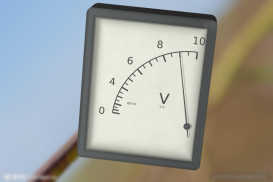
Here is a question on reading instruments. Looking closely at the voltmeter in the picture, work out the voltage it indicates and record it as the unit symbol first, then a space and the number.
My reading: V 9
